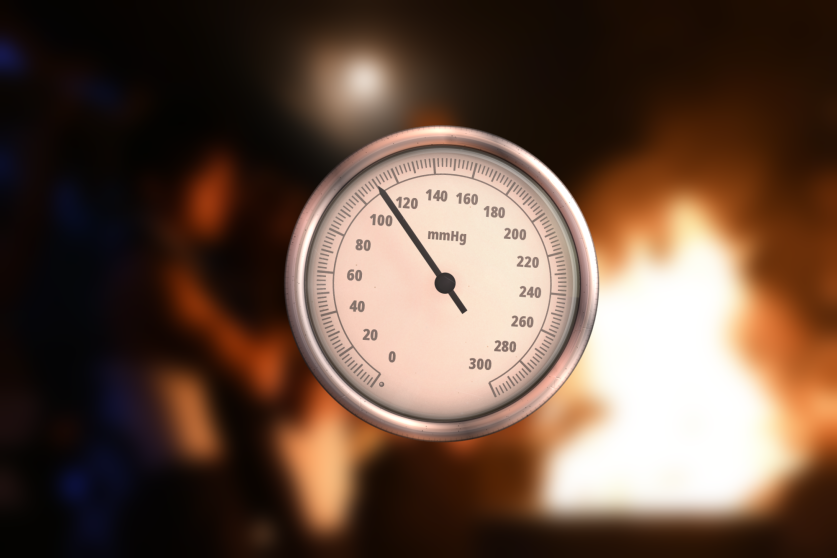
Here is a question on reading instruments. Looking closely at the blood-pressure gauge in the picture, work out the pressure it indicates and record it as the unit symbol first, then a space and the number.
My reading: mmHg 110
